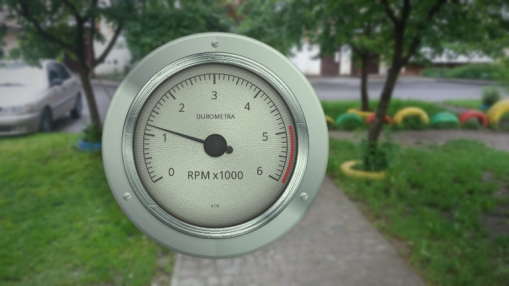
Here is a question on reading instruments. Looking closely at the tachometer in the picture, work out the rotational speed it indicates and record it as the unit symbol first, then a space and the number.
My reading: rpm 1200
